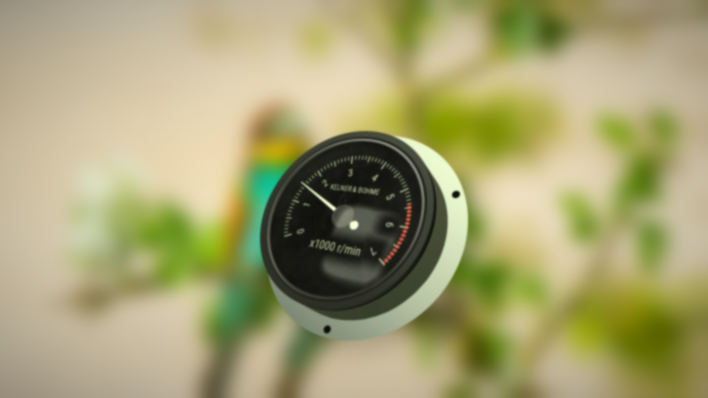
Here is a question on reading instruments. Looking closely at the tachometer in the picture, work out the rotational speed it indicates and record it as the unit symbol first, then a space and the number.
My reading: rpm 1500
